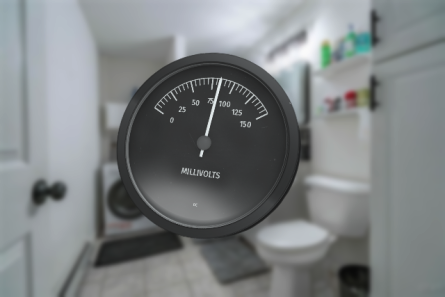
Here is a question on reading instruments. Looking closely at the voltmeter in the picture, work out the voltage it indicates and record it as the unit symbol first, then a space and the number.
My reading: mV 85
